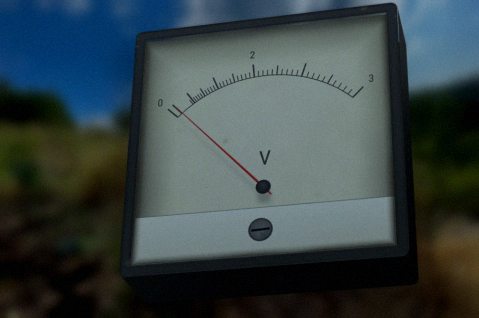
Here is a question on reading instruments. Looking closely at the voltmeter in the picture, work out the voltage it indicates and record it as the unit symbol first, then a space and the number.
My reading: V 0.5
